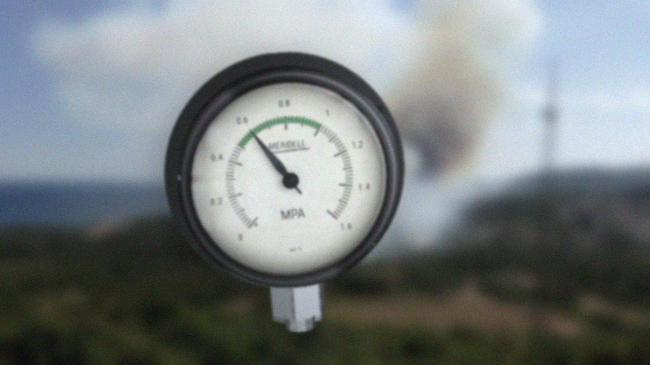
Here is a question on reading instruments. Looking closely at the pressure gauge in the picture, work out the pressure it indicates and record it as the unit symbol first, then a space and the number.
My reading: MPa 0.6
